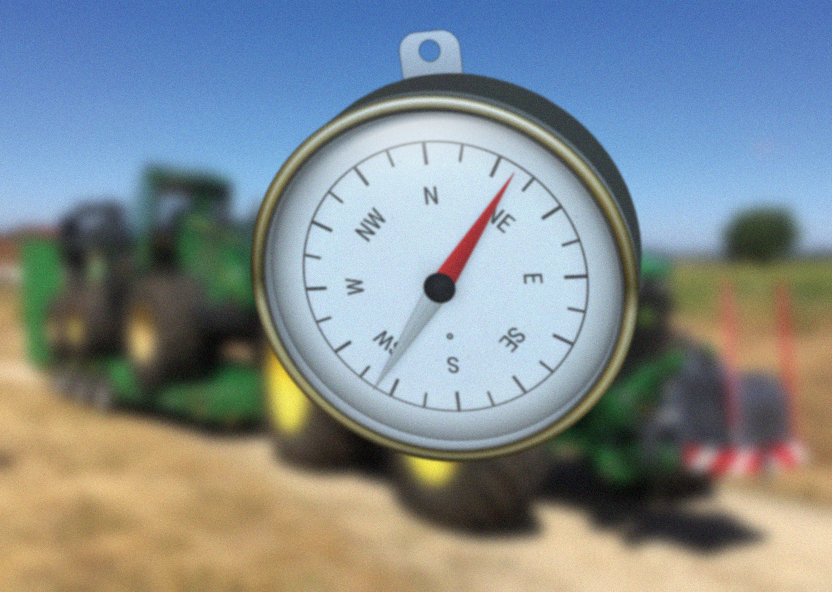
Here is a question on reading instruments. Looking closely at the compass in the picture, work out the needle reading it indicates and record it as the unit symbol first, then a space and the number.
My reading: ° 37.5
